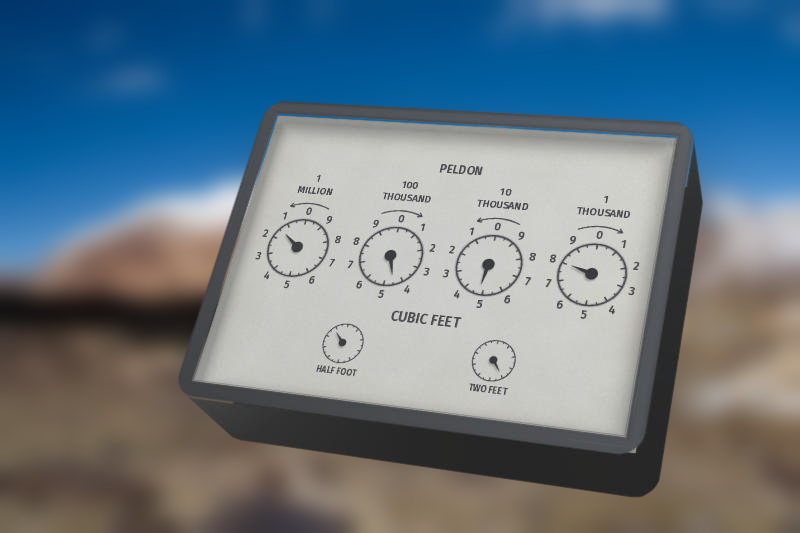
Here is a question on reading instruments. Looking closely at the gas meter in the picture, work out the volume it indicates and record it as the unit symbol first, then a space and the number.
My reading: ft³ 144800
